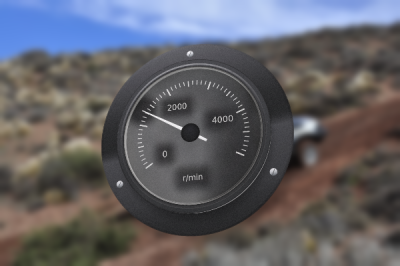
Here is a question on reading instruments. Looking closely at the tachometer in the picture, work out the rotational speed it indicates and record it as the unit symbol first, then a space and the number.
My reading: rpm 1300
